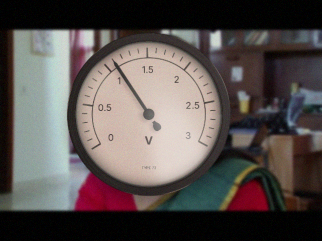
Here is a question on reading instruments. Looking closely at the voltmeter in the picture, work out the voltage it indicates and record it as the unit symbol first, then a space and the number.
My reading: V 1.1
